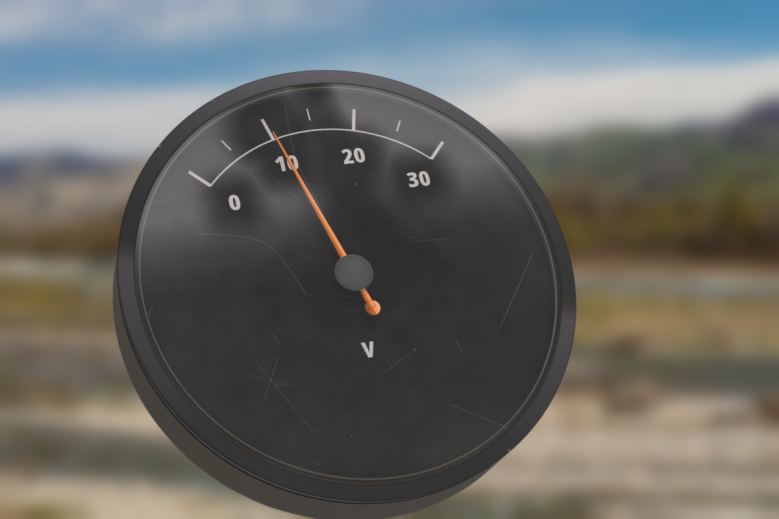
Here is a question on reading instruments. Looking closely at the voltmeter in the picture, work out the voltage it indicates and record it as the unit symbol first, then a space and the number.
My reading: V 10
